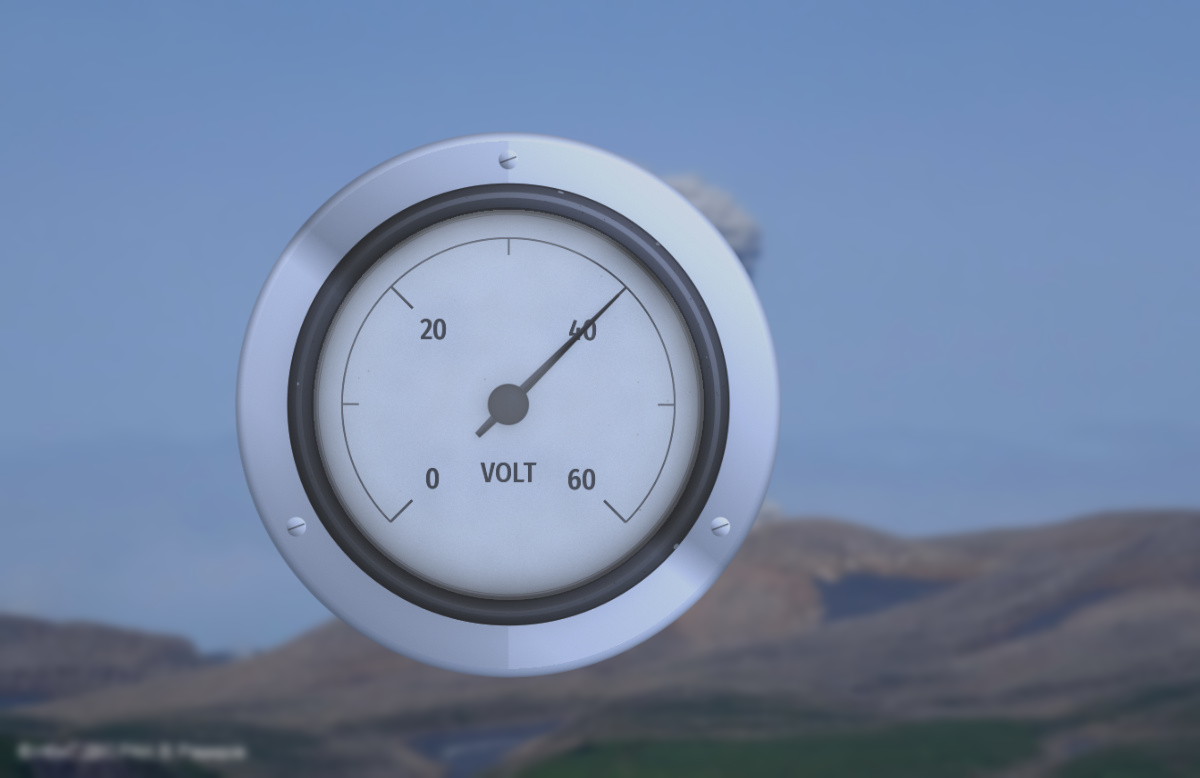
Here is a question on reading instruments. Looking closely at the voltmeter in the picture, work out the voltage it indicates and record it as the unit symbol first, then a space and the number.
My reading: V 40
